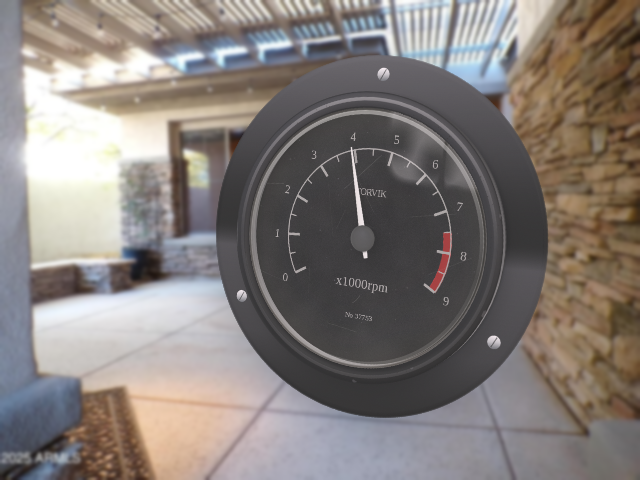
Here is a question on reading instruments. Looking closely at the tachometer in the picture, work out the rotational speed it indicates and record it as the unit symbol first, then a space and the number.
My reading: rpm 4000
